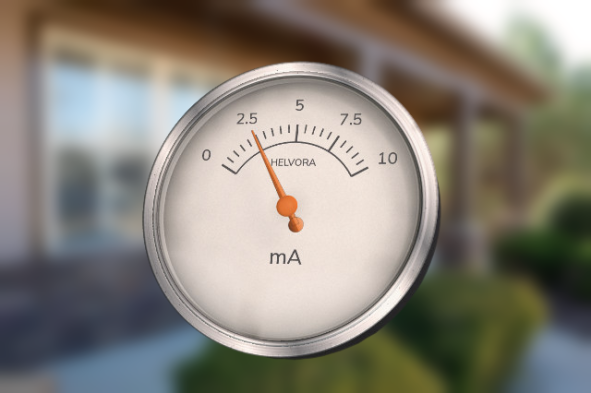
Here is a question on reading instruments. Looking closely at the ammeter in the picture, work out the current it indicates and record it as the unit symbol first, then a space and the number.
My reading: mA 2.5
